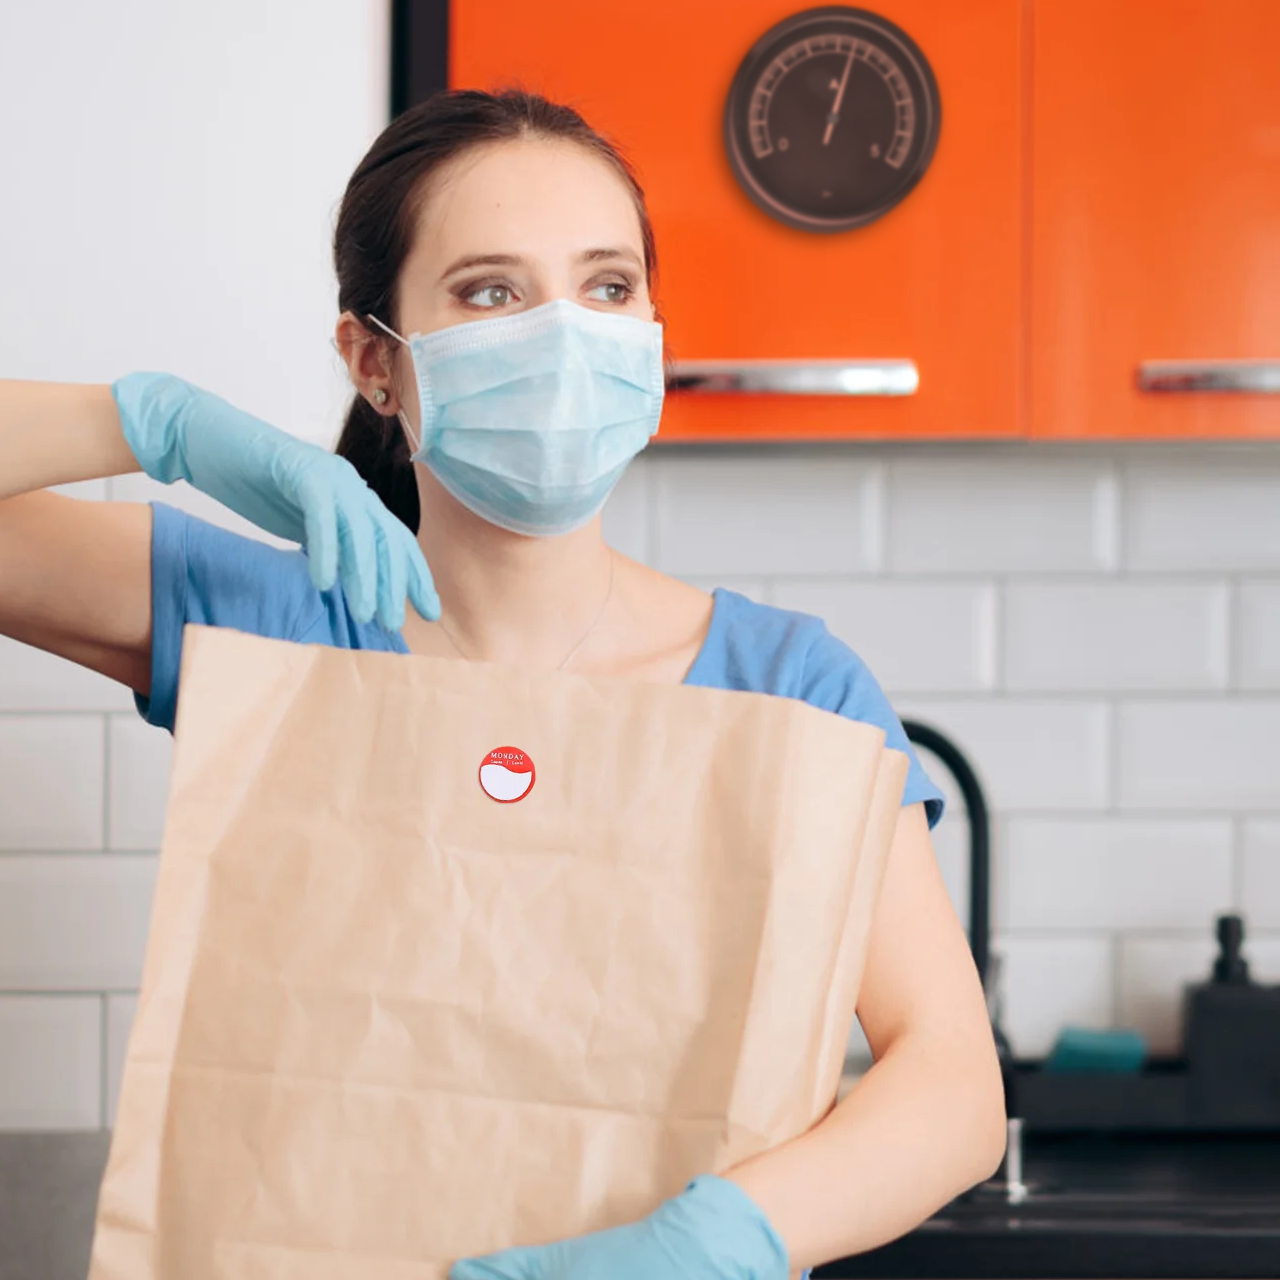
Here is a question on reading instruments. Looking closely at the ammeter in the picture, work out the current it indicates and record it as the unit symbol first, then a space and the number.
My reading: A 2.75
